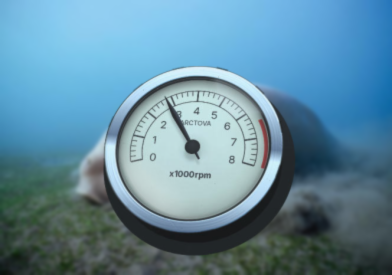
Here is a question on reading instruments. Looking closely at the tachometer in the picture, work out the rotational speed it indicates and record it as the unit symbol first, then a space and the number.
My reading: rpm 2800
